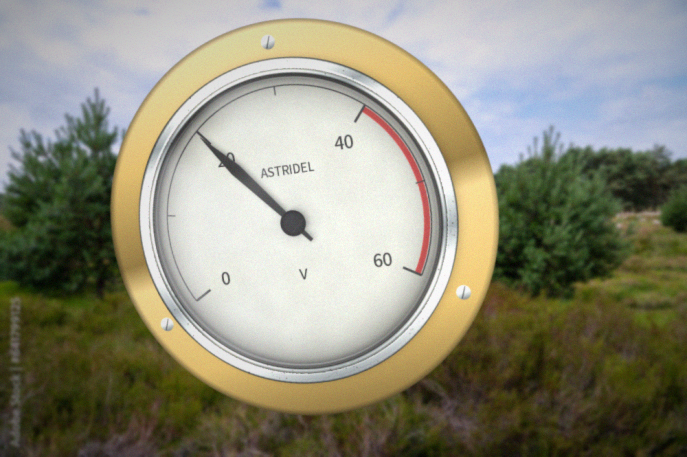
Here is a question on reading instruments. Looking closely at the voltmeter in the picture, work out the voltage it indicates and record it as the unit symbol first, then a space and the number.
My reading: V 20
